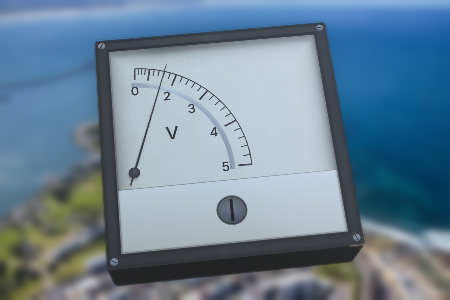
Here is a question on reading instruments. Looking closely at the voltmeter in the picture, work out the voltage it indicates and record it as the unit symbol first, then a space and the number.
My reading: V 1.6
